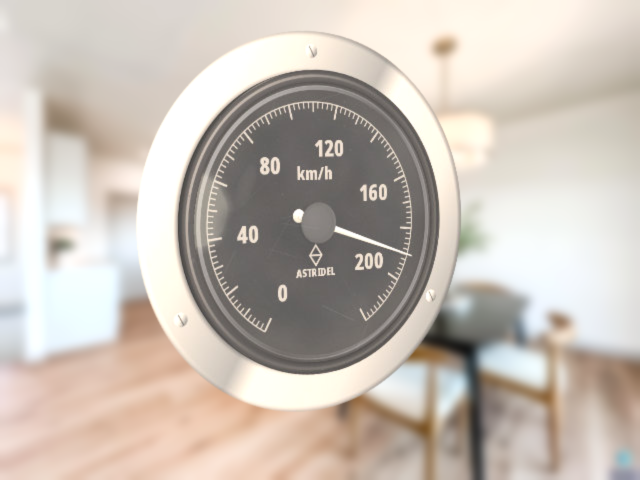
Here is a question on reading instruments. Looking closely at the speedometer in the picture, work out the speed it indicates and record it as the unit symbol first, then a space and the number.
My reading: km/h 190
